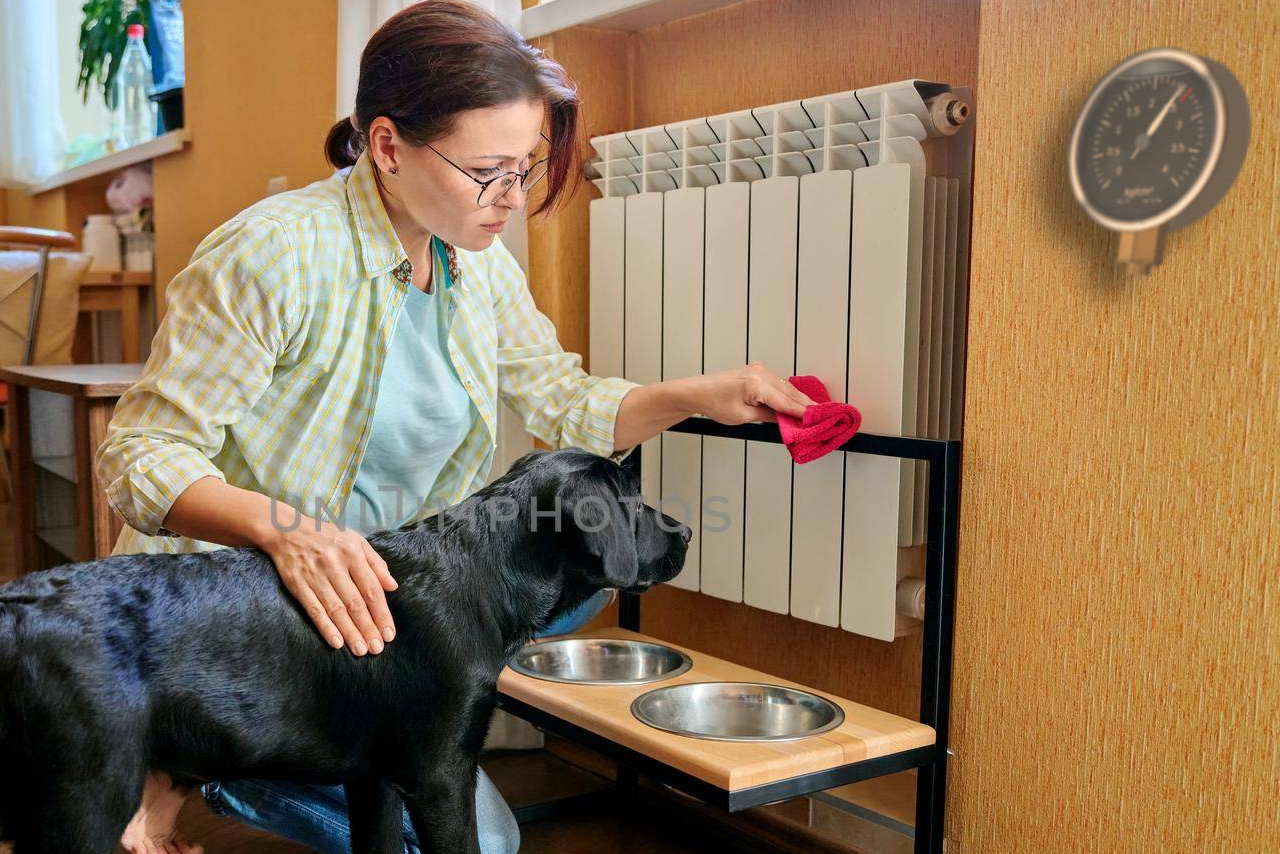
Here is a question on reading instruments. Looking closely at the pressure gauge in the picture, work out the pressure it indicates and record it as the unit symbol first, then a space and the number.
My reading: kg/cm² 2.5
